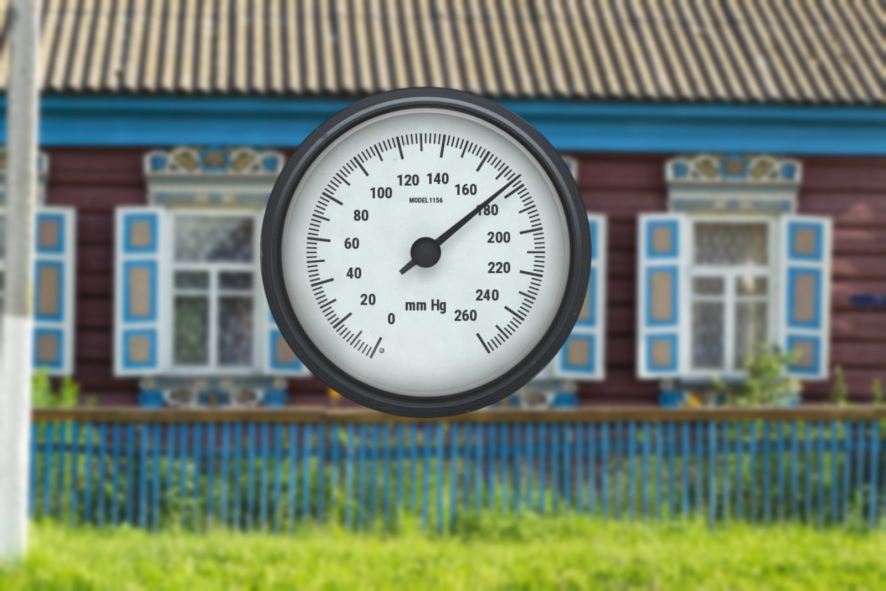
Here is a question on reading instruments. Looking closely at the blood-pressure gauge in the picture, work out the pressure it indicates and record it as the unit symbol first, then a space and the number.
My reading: mmHg 176
